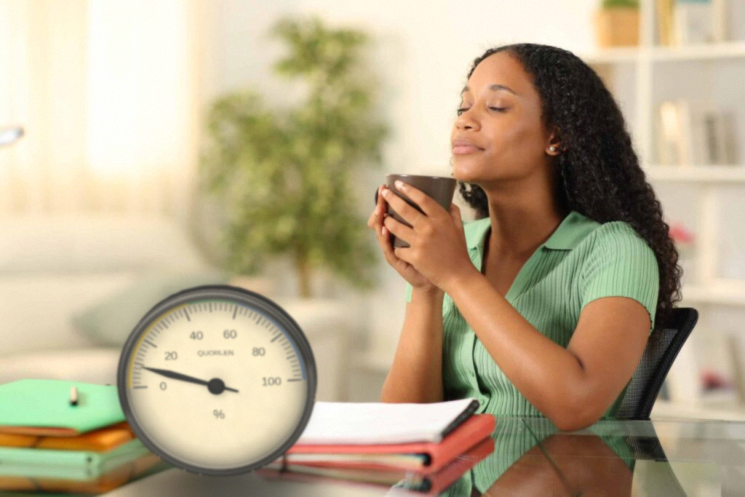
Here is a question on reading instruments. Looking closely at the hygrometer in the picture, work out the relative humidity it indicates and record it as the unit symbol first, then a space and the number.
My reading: % 10
